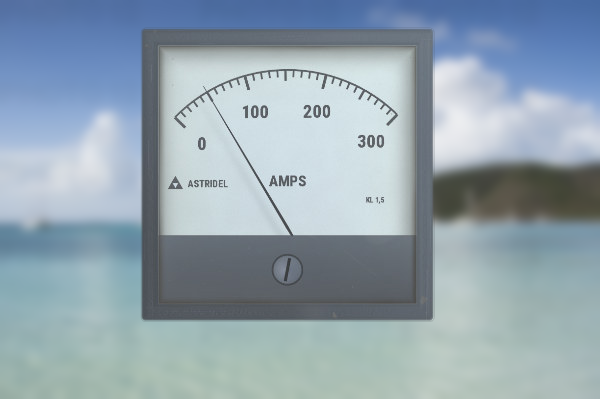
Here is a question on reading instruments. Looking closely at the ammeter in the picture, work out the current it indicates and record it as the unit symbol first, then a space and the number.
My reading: A 50
